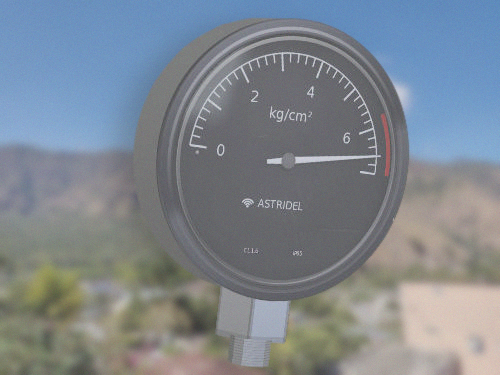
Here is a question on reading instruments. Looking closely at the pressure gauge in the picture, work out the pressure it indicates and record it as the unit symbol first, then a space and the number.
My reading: kg/cm² 6.6
